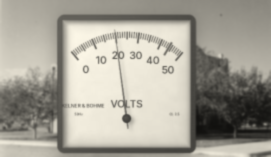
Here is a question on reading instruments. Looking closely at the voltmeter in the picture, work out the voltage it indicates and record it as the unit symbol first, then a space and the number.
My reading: V 20
